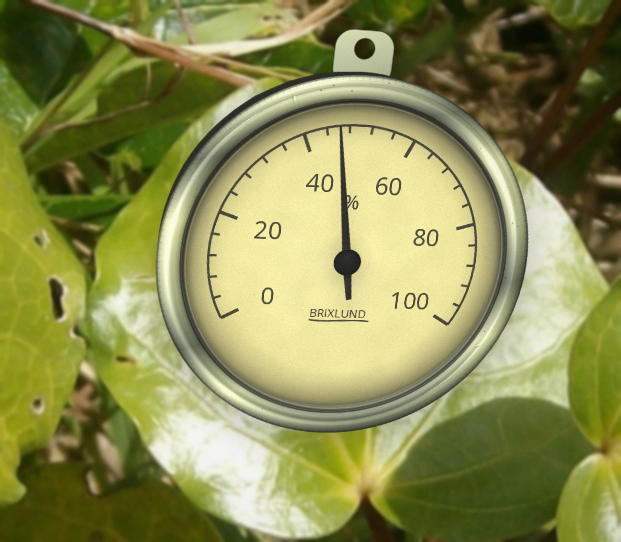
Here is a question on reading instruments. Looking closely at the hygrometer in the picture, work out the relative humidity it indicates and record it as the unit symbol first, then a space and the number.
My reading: % 46
